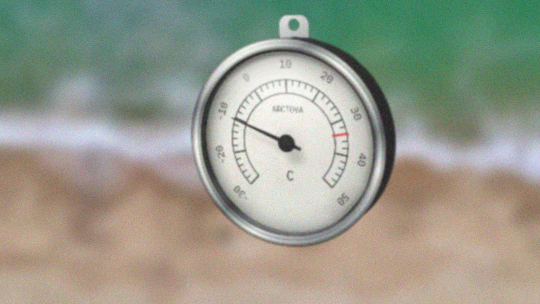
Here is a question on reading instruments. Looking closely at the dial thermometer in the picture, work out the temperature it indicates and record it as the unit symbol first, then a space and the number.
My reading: °C -10
